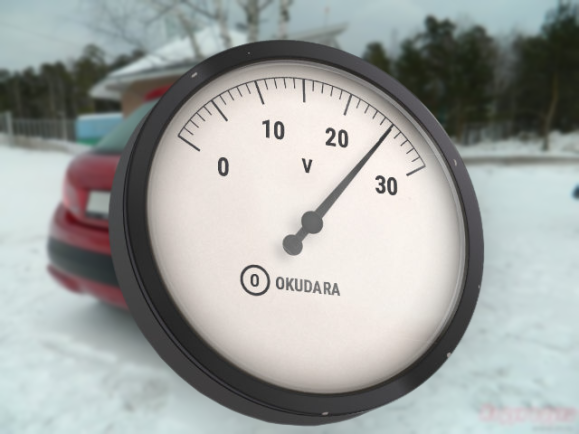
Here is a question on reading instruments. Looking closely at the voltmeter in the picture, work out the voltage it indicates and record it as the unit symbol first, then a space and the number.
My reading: V 25
